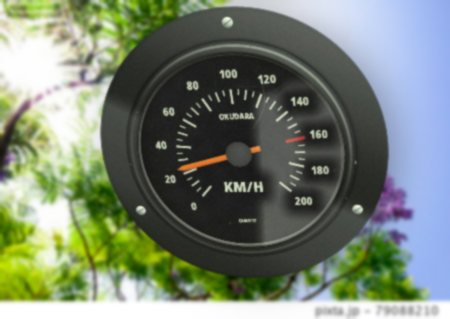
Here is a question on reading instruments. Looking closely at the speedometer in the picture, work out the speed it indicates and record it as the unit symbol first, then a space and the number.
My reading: km/h 25
